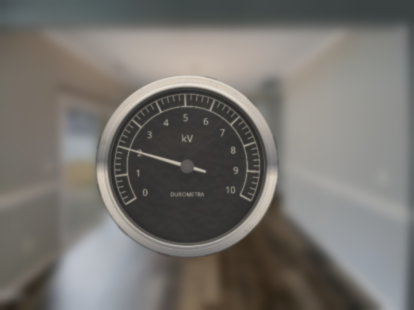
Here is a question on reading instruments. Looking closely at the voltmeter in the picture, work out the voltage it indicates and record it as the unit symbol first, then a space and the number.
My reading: kV 2
